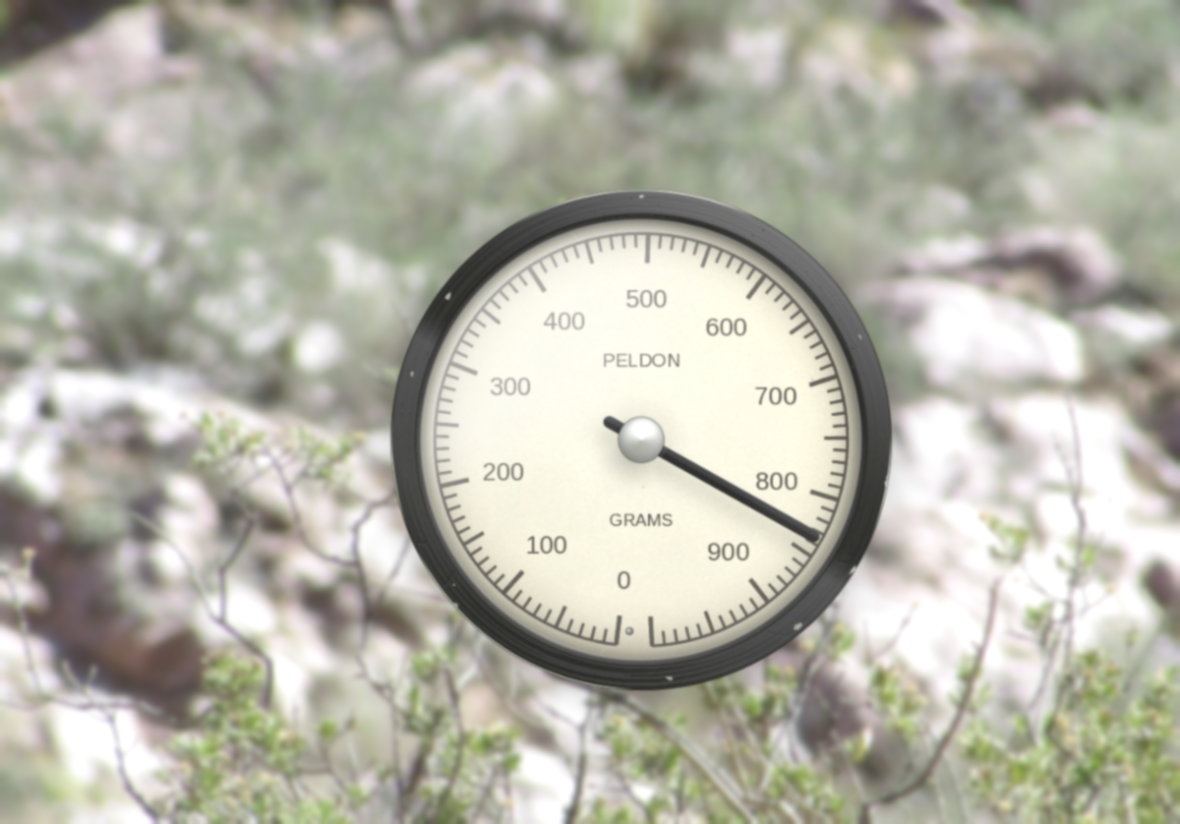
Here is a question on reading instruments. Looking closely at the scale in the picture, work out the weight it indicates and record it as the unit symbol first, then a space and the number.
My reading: g 835
